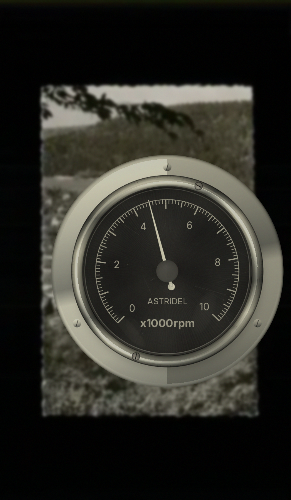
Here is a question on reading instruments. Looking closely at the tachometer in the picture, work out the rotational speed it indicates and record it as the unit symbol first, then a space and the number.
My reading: rpm 4500
